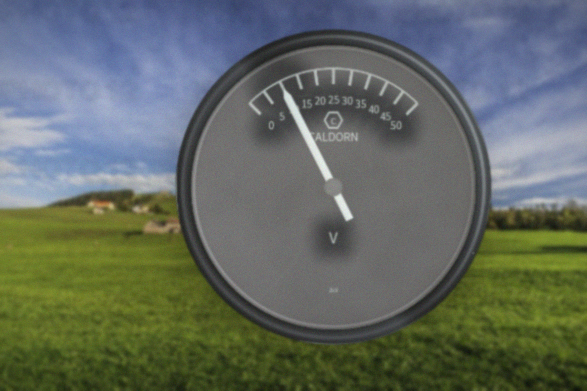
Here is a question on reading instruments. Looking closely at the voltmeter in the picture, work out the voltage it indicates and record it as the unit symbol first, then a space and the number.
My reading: V 10
